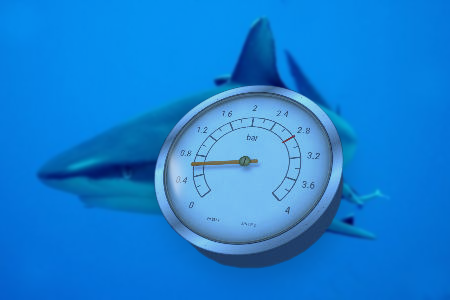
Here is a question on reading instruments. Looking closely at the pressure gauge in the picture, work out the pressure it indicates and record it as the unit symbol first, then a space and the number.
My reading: bar 0.6
